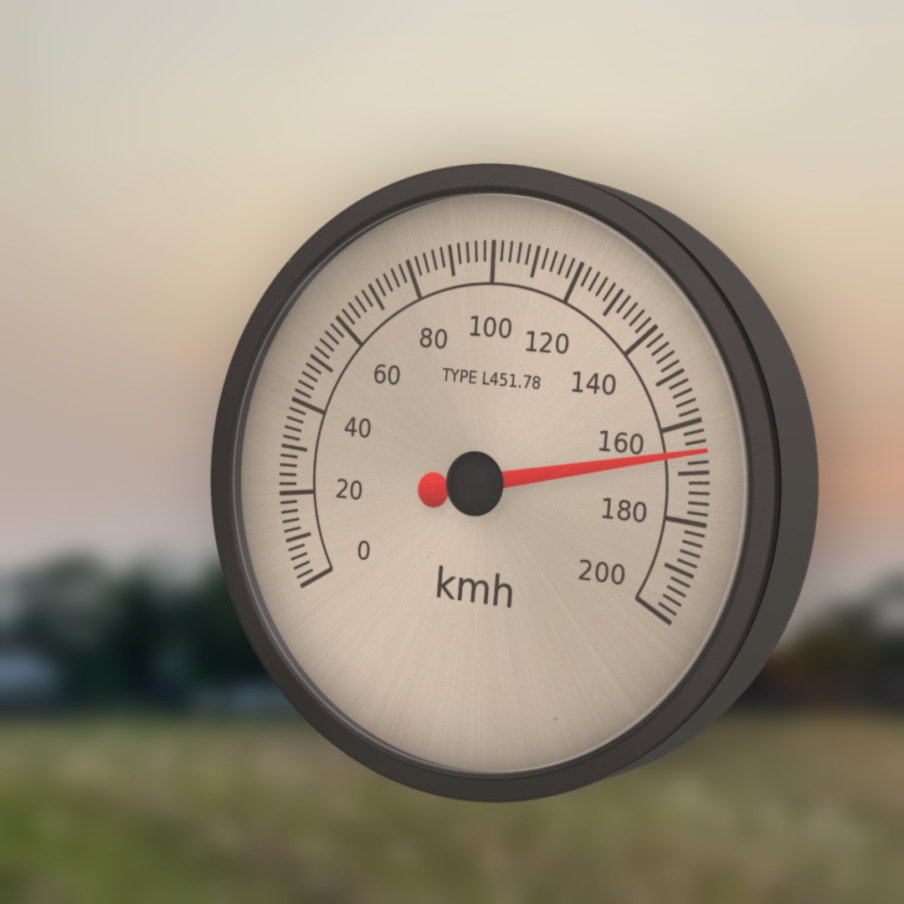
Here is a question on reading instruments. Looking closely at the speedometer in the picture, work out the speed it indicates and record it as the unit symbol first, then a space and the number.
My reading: km/h 166
